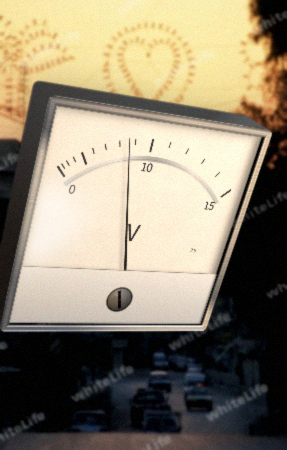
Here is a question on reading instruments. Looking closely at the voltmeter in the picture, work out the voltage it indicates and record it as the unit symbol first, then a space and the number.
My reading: V 8.5
